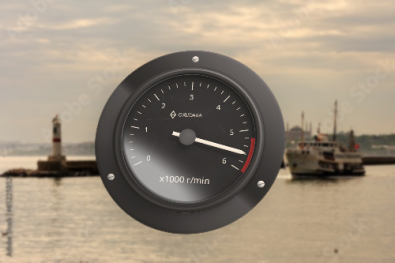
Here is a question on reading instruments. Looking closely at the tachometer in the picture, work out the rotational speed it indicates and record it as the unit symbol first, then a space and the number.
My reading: rpm 5600
